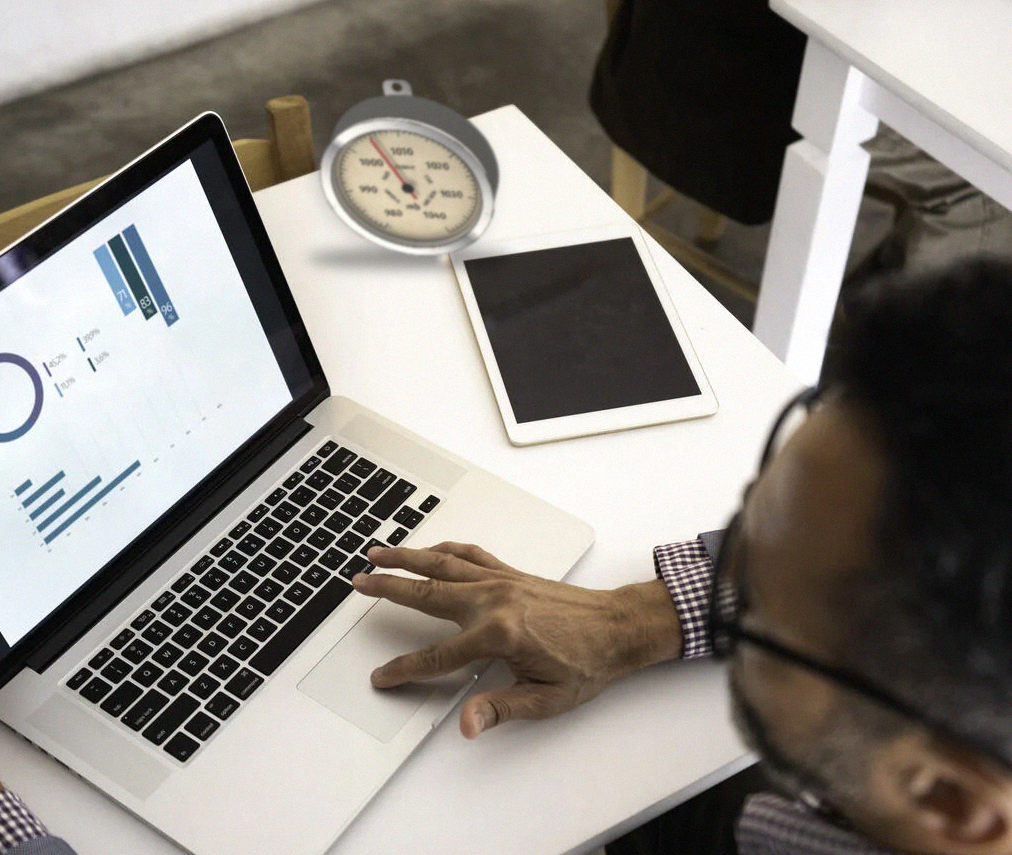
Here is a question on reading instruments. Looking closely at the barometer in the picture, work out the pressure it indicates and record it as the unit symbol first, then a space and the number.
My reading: mbar 1005
